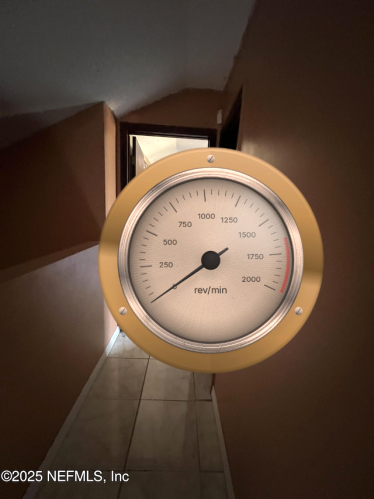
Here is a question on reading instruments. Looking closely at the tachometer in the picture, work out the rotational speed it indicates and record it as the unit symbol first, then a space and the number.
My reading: rpm 0
